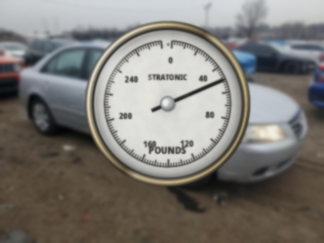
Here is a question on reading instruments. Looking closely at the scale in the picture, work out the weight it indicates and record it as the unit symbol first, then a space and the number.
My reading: lb 50
